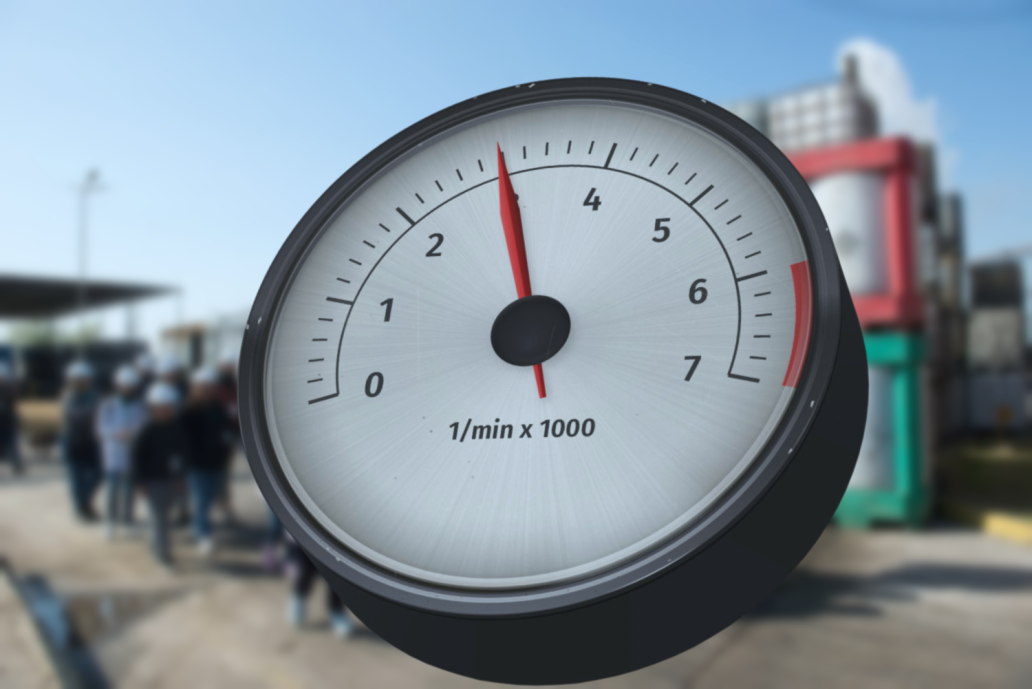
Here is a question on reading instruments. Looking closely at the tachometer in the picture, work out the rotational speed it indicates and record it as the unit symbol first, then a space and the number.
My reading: rpm 3000
